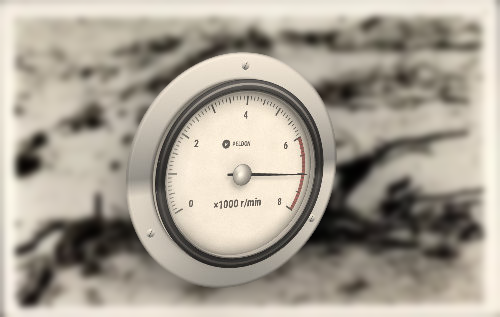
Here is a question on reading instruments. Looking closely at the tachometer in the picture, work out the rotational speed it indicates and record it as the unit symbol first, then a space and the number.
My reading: rpm 7000
